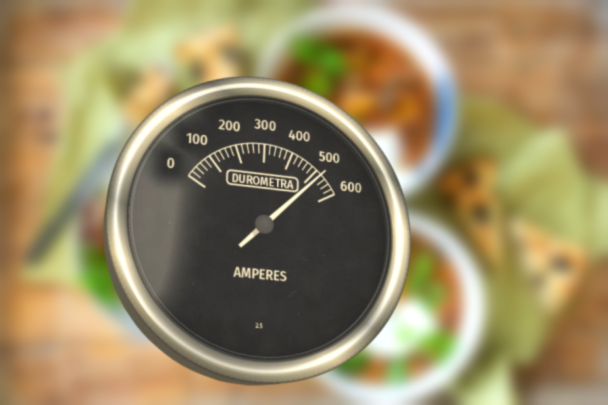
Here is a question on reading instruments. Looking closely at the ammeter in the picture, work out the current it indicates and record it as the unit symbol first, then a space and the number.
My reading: A 520
